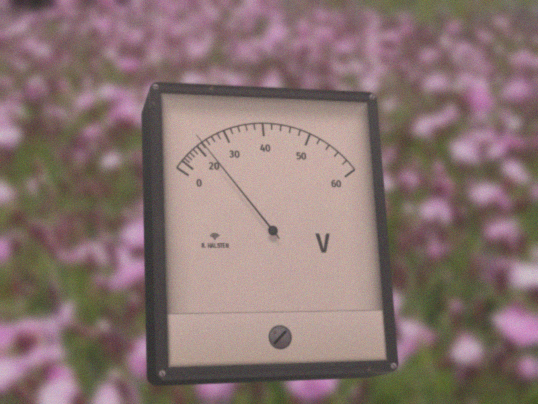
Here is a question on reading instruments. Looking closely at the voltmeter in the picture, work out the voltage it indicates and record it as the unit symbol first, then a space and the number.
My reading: V 22
